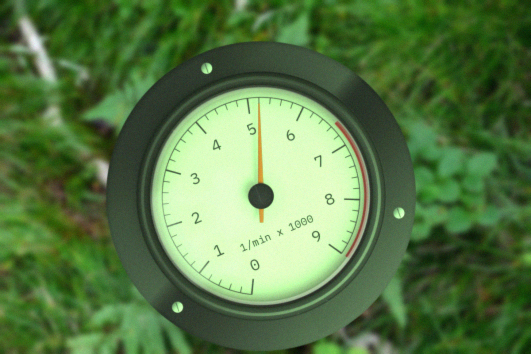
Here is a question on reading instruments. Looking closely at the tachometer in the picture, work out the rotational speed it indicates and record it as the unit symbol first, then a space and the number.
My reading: rpm 5200
